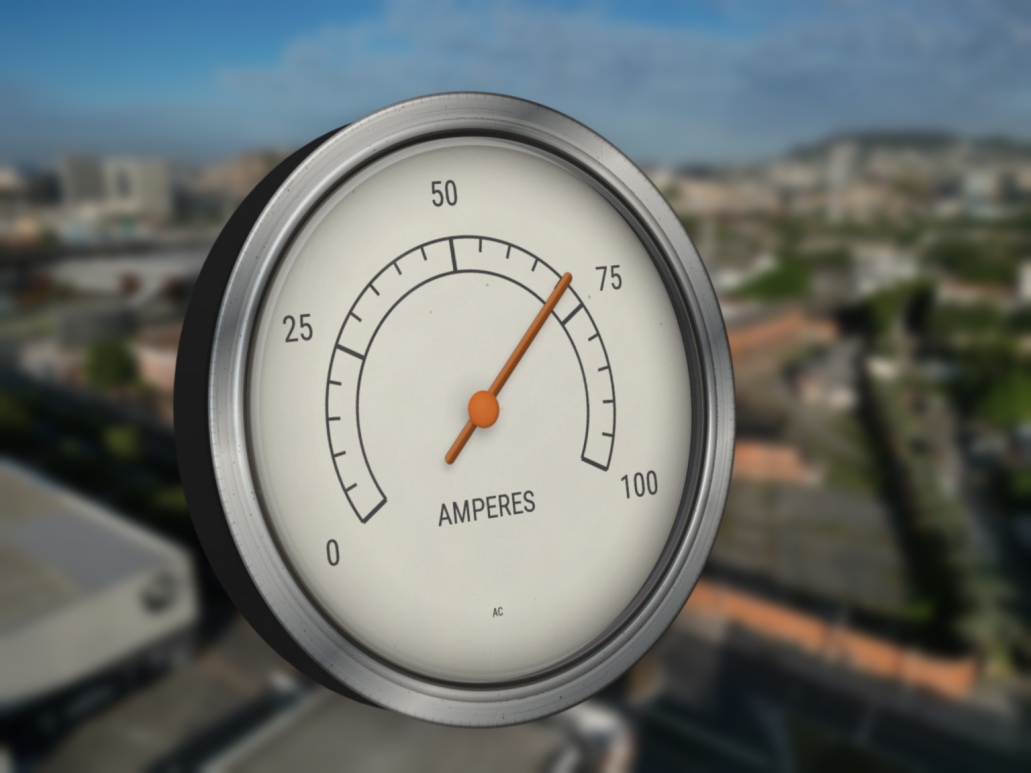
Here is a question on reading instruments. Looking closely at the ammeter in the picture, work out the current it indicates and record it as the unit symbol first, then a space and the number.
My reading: A 70
